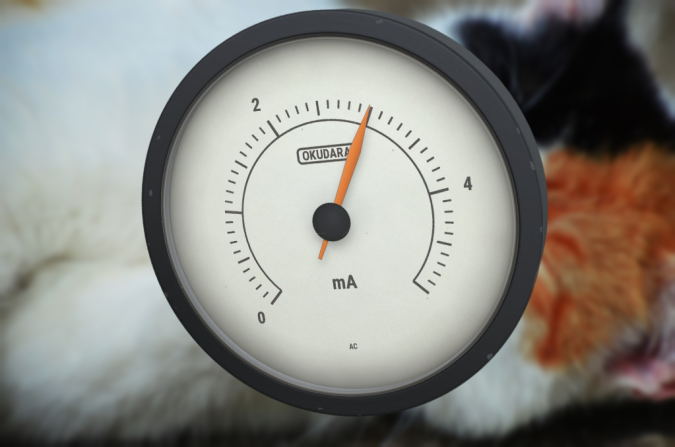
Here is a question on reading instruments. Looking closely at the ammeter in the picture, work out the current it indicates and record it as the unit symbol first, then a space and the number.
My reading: mA 3
